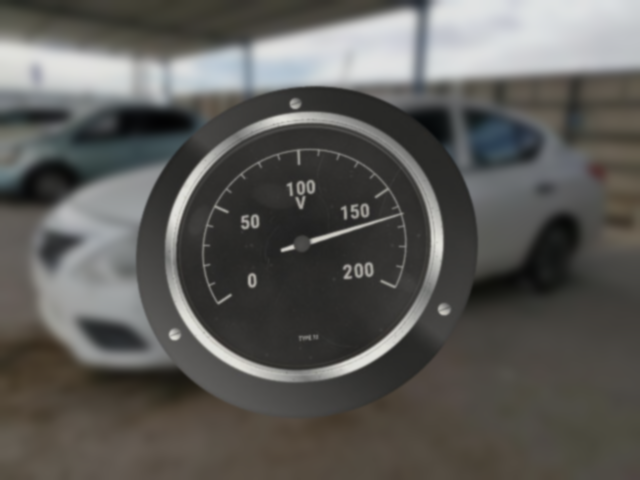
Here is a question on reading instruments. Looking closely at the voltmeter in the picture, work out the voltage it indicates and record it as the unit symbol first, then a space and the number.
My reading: V 165
